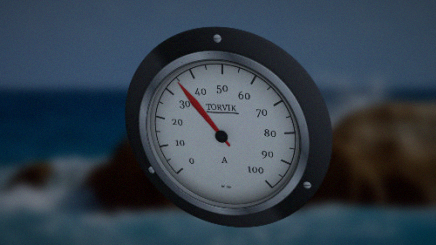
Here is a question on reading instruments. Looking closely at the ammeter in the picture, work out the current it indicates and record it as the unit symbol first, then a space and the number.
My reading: A 35
